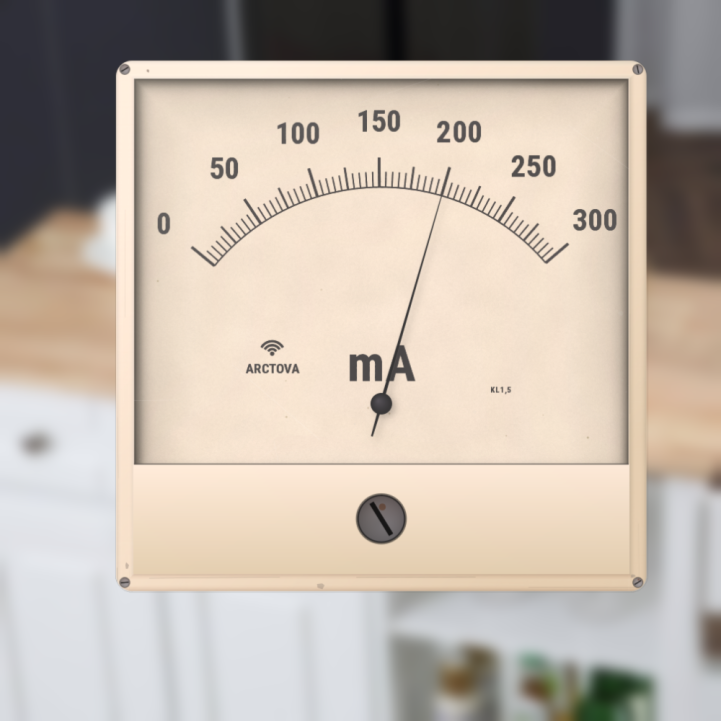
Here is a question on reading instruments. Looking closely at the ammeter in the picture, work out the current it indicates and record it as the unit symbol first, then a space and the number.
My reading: mA 200
